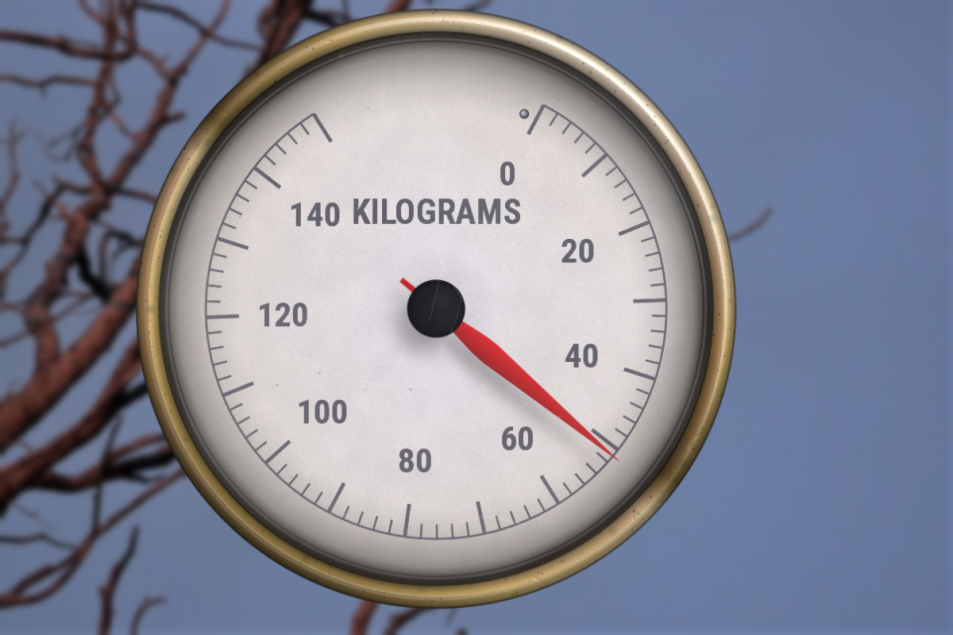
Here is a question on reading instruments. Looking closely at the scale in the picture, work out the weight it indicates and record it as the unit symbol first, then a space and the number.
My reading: kg 51
